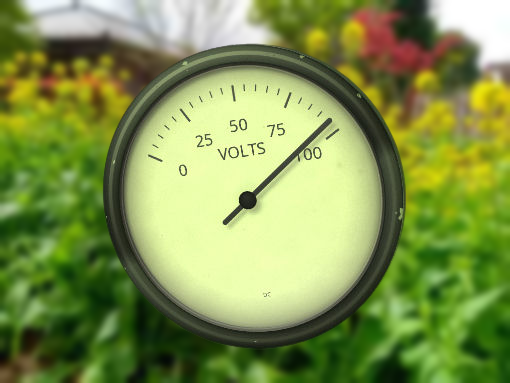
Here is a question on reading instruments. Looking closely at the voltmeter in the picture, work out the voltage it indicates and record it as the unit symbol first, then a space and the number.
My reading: V 95
